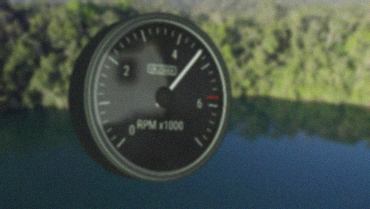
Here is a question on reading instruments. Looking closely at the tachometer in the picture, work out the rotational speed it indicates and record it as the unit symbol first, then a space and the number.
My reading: rpm 4600
